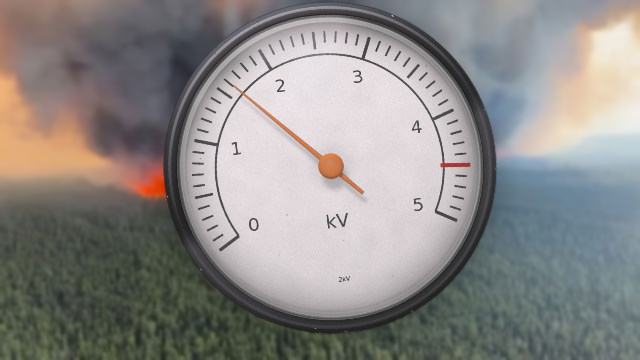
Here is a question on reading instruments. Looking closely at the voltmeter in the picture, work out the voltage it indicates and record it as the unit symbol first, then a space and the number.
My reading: kV 1.6
